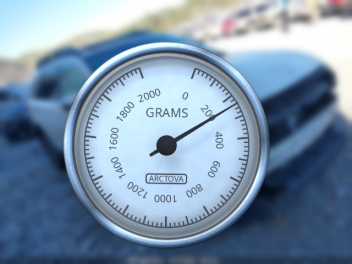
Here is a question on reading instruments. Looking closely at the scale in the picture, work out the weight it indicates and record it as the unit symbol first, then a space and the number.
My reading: g 240
